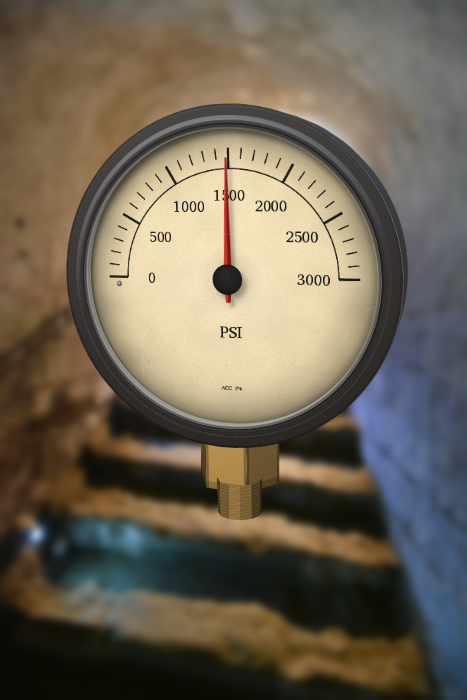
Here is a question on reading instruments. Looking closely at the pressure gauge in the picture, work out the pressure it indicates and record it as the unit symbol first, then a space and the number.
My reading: psi 1500
